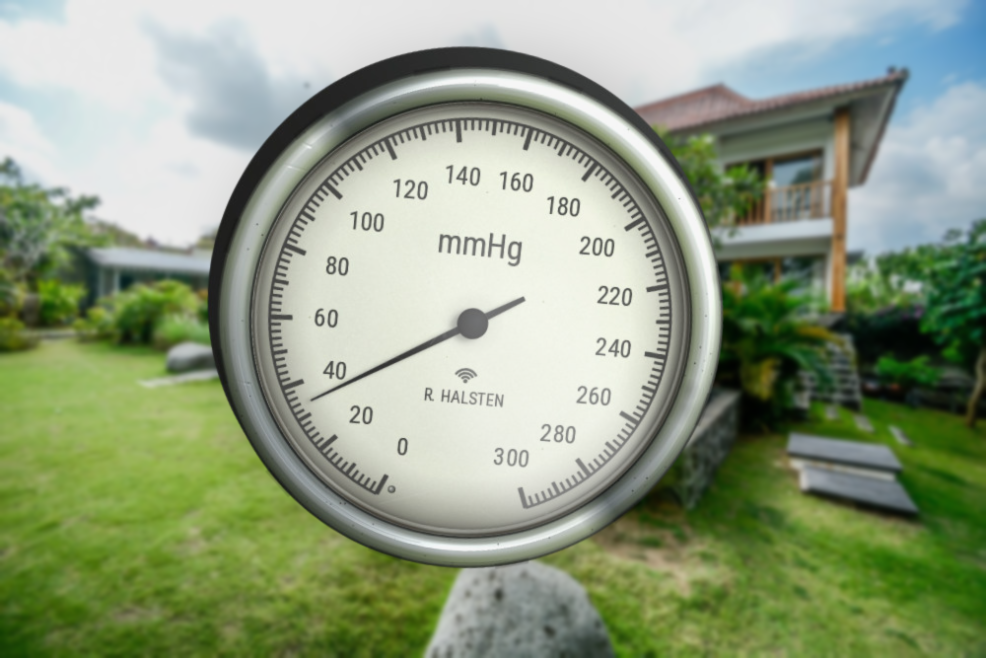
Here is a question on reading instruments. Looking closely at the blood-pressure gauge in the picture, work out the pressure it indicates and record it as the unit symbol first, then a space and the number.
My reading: mmHg 34
